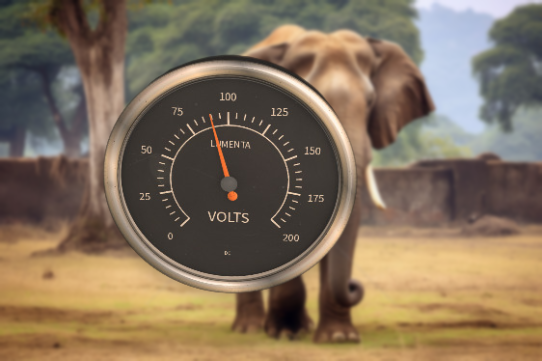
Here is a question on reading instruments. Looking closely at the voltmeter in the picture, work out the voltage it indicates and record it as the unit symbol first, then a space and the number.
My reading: V 90
